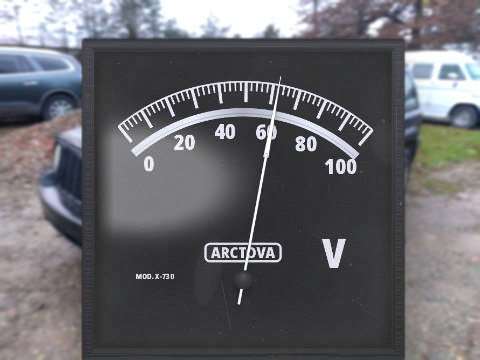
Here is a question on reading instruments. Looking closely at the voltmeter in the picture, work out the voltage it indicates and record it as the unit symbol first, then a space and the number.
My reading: V 62
